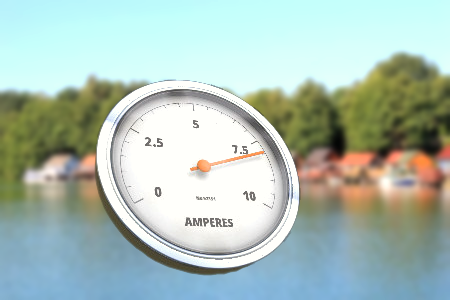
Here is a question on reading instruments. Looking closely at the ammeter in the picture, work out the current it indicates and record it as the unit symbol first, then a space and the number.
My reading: A 8
